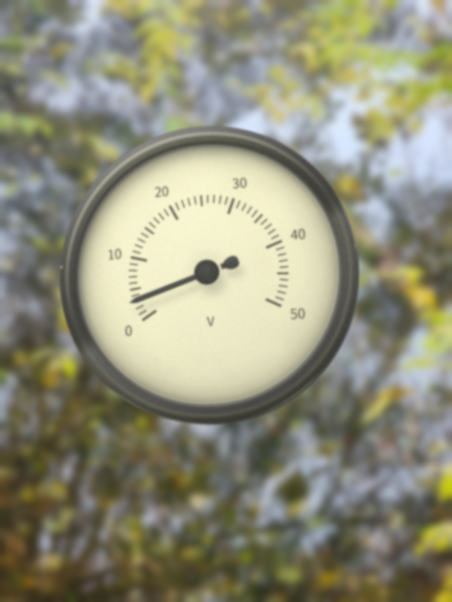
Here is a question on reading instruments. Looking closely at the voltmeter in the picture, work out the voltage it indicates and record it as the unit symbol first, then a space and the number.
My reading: V 3
